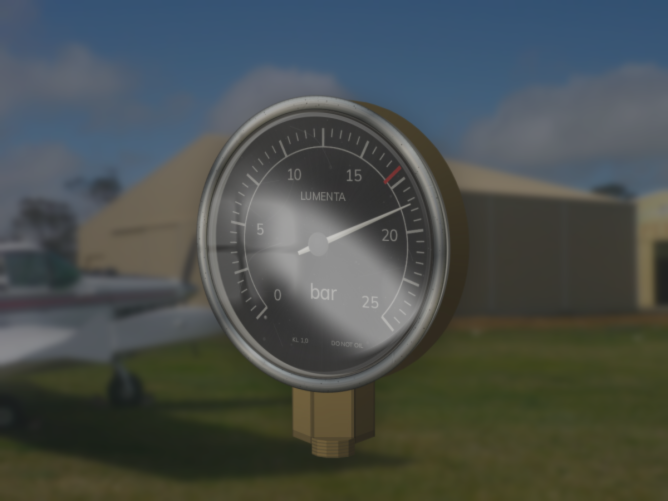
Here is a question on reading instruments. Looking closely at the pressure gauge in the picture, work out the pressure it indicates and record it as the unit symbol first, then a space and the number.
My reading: bar 18.75
